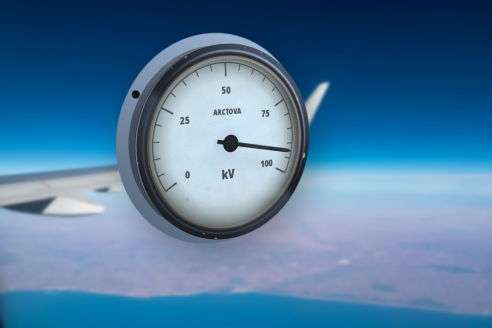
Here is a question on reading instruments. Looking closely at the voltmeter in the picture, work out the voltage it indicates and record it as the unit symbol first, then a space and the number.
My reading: kV 92.5
